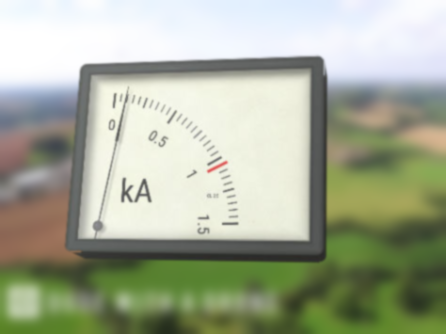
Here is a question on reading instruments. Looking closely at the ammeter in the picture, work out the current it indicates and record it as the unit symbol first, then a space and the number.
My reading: kA 0.1
